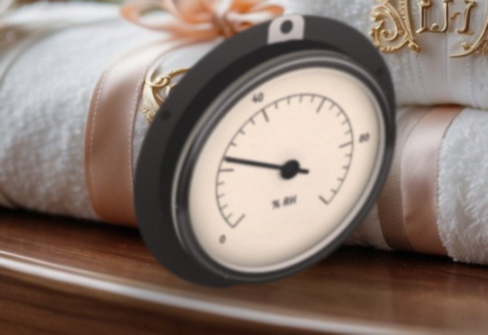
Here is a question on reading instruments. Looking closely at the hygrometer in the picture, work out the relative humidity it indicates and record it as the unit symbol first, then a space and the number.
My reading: % 24
